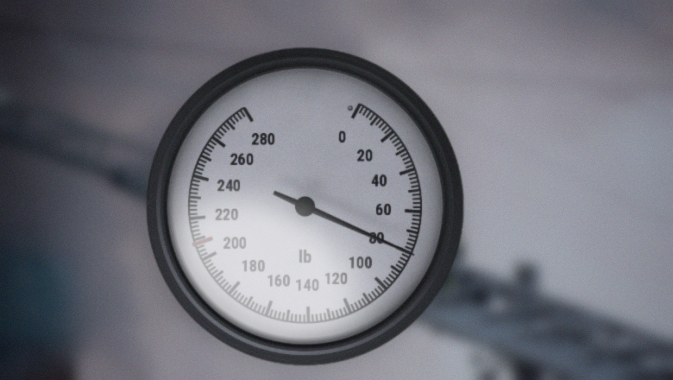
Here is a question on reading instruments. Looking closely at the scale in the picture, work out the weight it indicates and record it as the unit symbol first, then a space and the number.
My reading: lb 80
